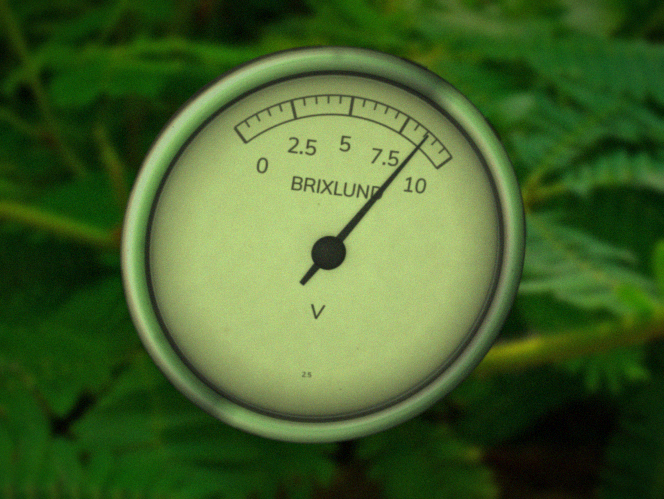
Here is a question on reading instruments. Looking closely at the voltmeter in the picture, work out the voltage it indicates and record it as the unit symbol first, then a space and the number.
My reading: V 8.5
